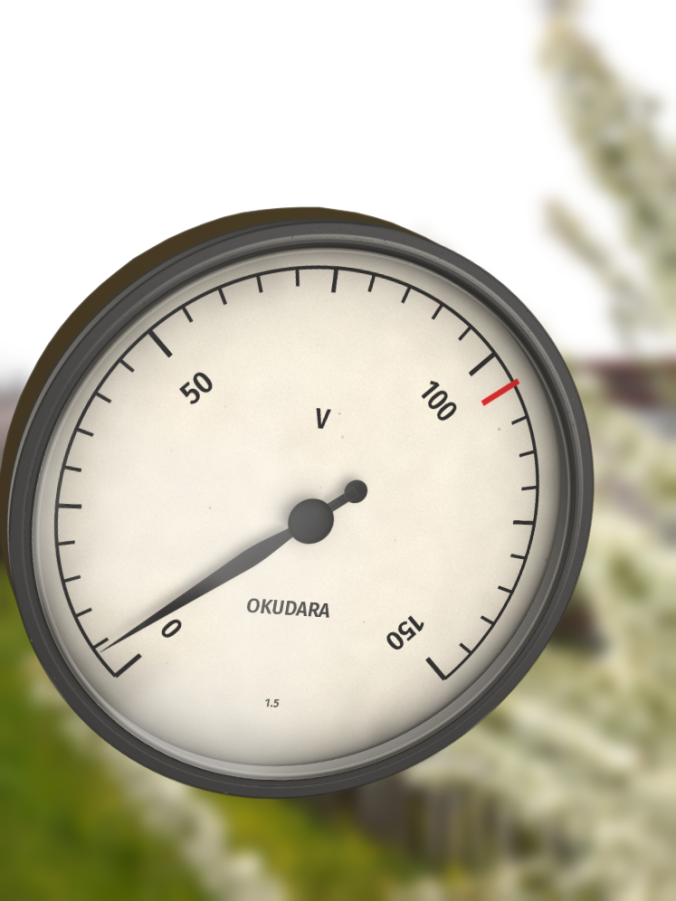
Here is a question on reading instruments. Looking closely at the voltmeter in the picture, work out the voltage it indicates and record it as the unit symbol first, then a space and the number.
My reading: V 5
